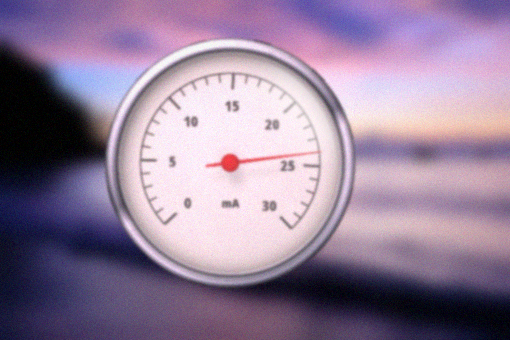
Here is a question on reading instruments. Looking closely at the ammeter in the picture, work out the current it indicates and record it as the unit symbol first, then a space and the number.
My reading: mA 24
